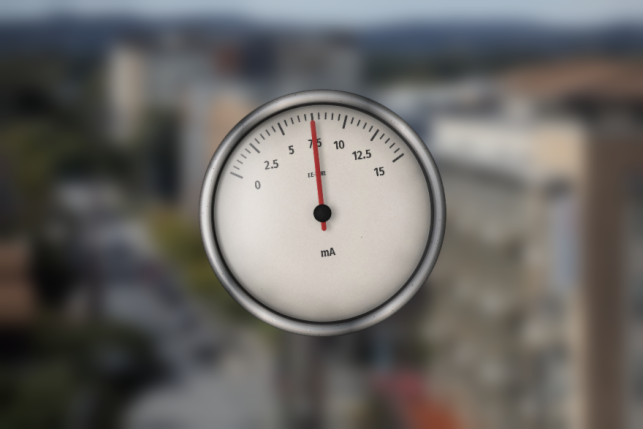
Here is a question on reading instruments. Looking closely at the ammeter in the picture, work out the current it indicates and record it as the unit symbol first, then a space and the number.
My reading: mA 7.5
